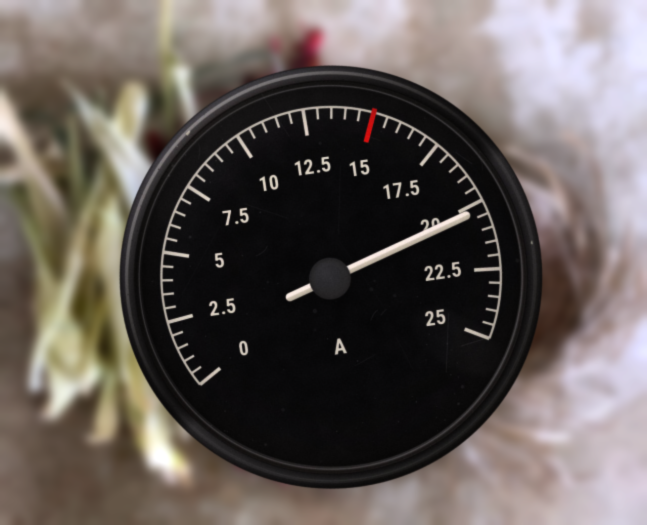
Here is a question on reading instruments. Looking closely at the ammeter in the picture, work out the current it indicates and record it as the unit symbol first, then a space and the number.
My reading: A 20.25
